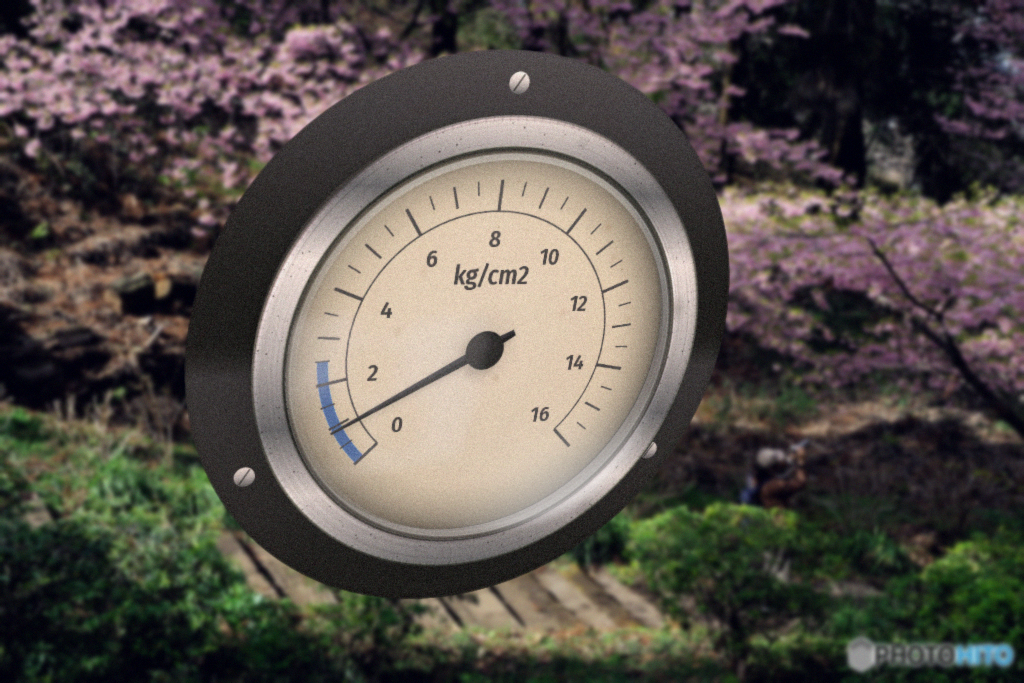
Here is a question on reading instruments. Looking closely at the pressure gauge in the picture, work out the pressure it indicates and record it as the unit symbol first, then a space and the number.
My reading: kg/cm² 1
